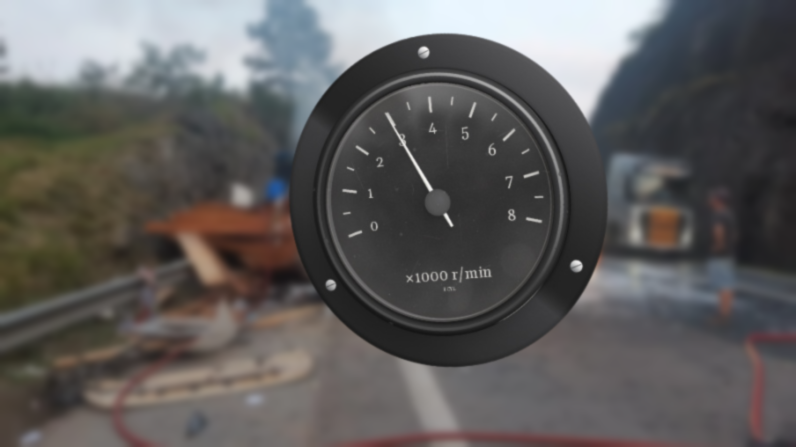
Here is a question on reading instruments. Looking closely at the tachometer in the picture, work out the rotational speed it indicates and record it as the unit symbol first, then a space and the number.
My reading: rpm 3000
